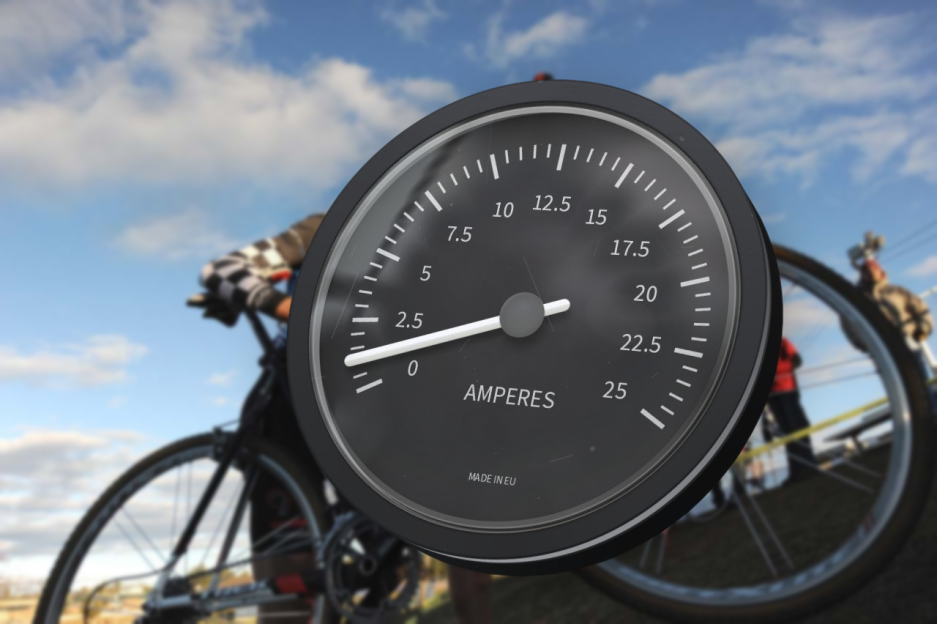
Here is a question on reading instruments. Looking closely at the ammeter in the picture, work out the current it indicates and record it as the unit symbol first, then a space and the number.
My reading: A 1
